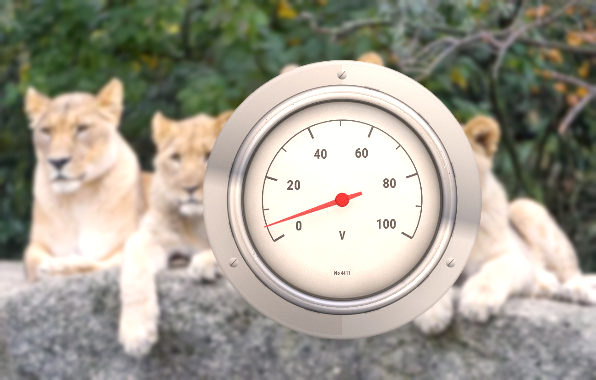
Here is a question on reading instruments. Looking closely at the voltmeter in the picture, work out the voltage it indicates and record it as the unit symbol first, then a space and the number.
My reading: V 5
